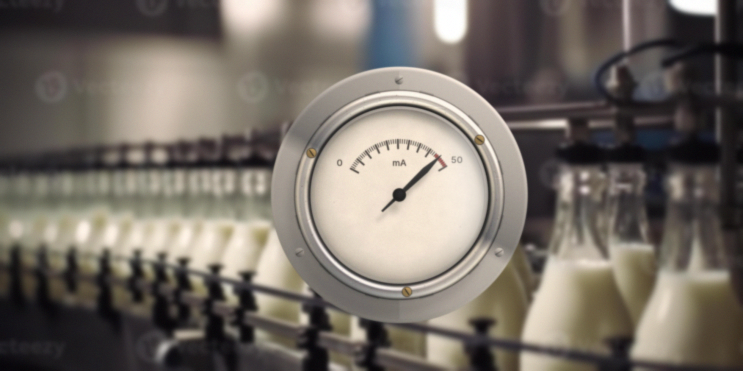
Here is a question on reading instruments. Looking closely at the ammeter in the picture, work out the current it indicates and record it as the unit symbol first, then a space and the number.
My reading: mA 45
